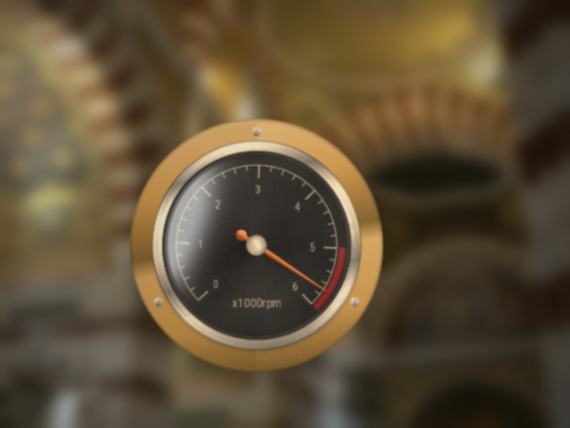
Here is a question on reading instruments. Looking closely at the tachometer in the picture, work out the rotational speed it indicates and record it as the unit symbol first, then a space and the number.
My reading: rpm 5700
